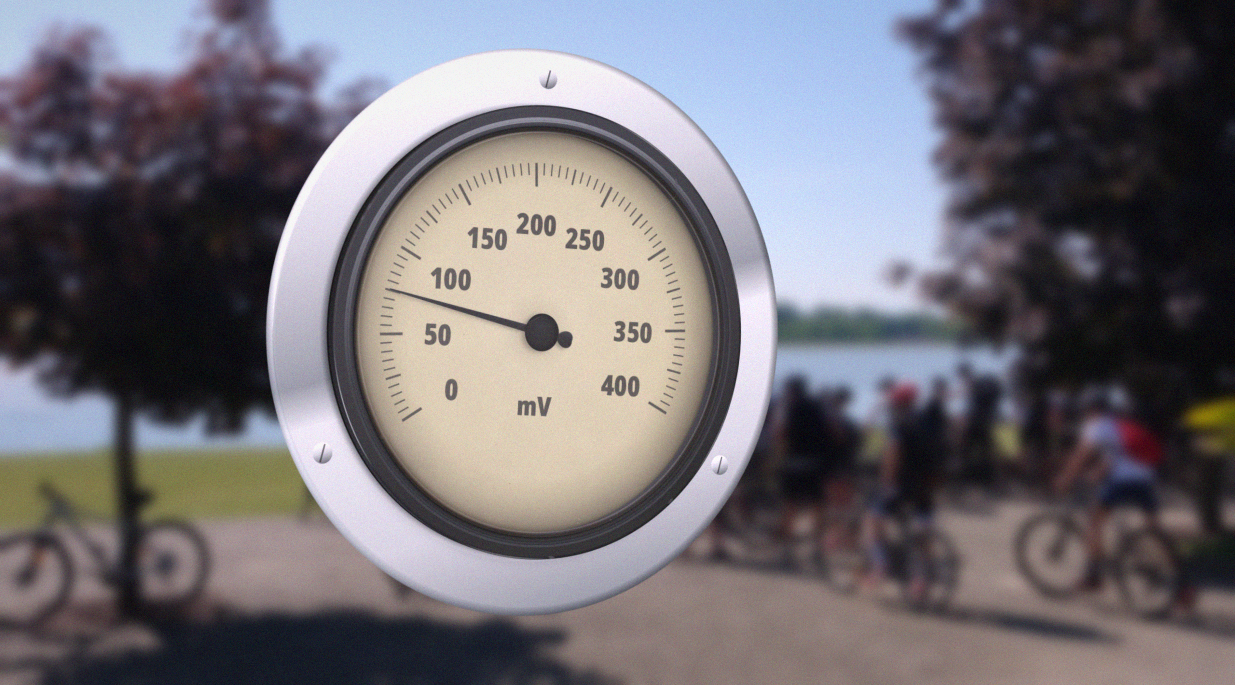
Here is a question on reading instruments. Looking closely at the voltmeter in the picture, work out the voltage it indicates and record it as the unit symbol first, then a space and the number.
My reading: mV 75
